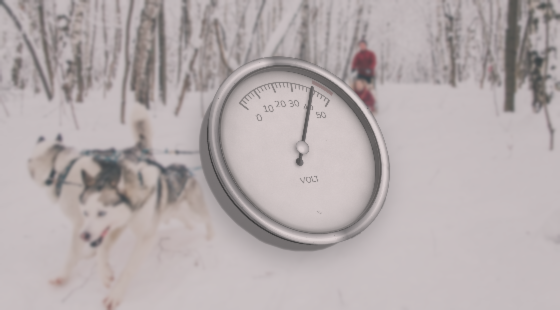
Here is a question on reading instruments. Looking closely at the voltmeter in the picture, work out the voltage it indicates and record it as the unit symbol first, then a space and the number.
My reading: V 40
